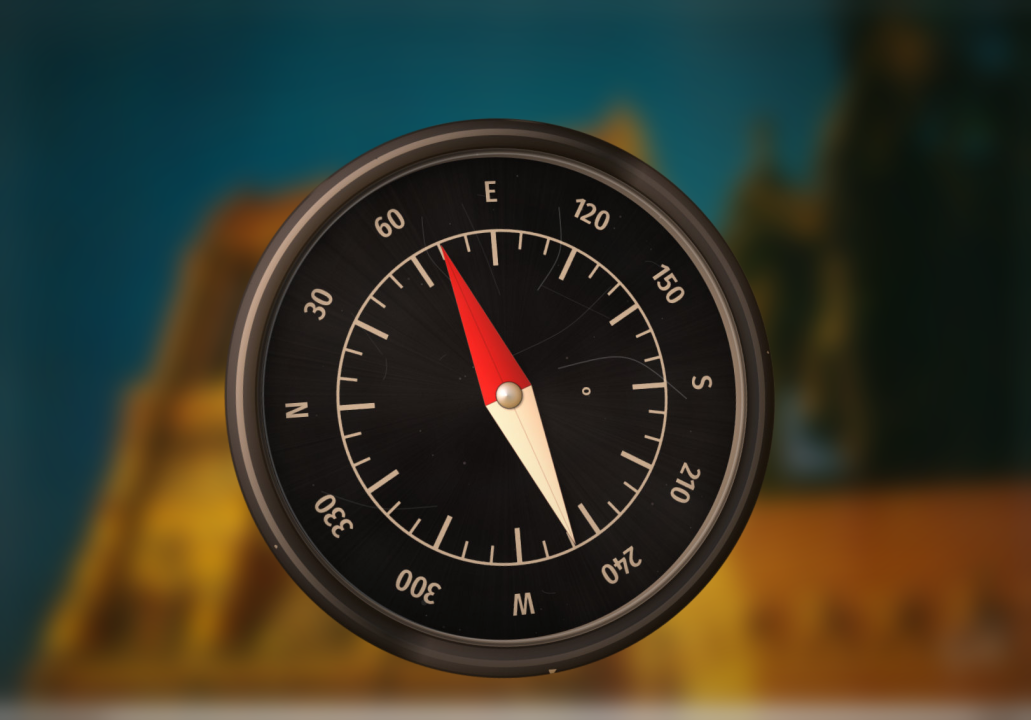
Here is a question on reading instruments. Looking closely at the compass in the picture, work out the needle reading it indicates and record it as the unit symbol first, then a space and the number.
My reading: ° 70
